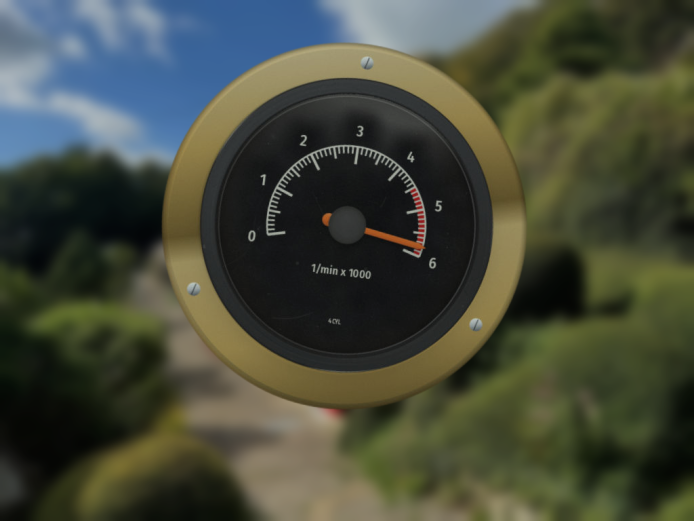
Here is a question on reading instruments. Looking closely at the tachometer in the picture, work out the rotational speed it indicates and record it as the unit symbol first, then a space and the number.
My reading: rpm 5800
